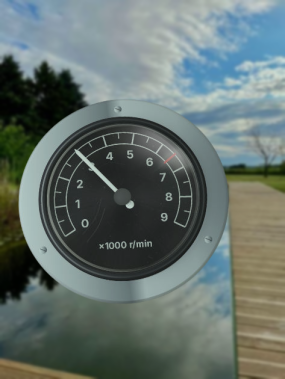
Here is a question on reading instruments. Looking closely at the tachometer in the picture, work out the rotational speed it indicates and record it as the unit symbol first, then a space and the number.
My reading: rpm 3000
